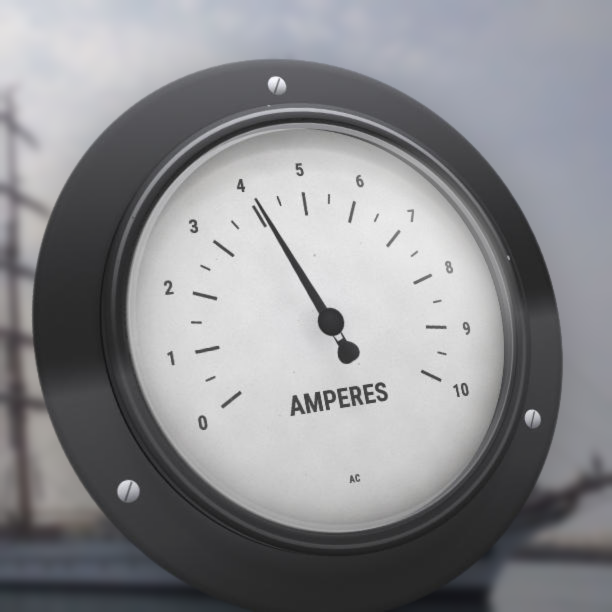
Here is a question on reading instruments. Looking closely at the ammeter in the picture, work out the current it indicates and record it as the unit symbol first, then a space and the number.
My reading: A 4
